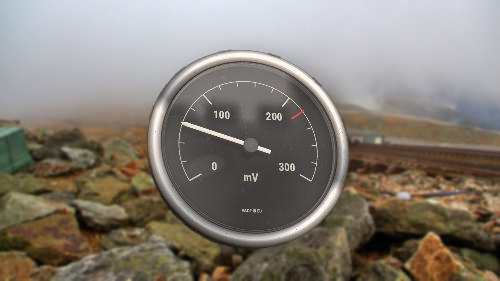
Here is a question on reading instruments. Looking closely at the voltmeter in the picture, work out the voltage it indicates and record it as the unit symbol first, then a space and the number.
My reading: mV 60
